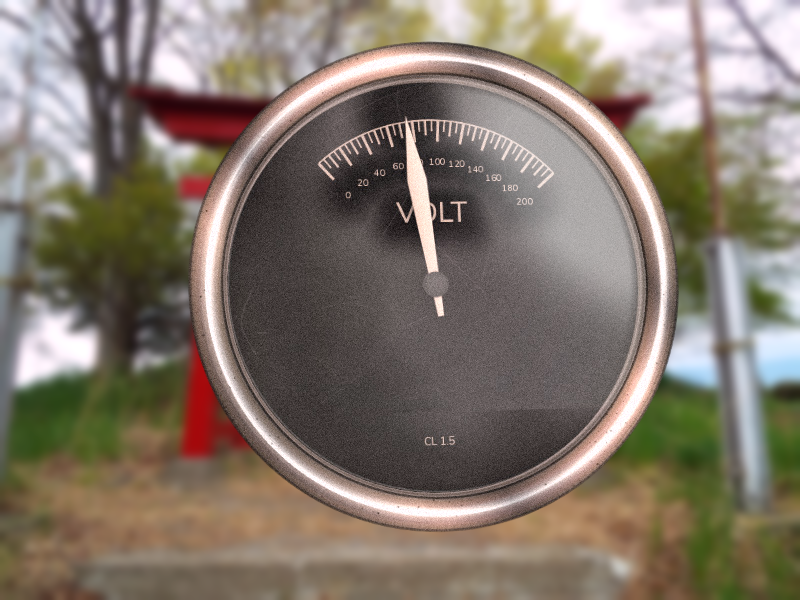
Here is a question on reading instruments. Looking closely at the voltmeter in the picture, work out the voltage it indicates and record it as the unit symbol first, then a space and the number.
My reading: V 75
